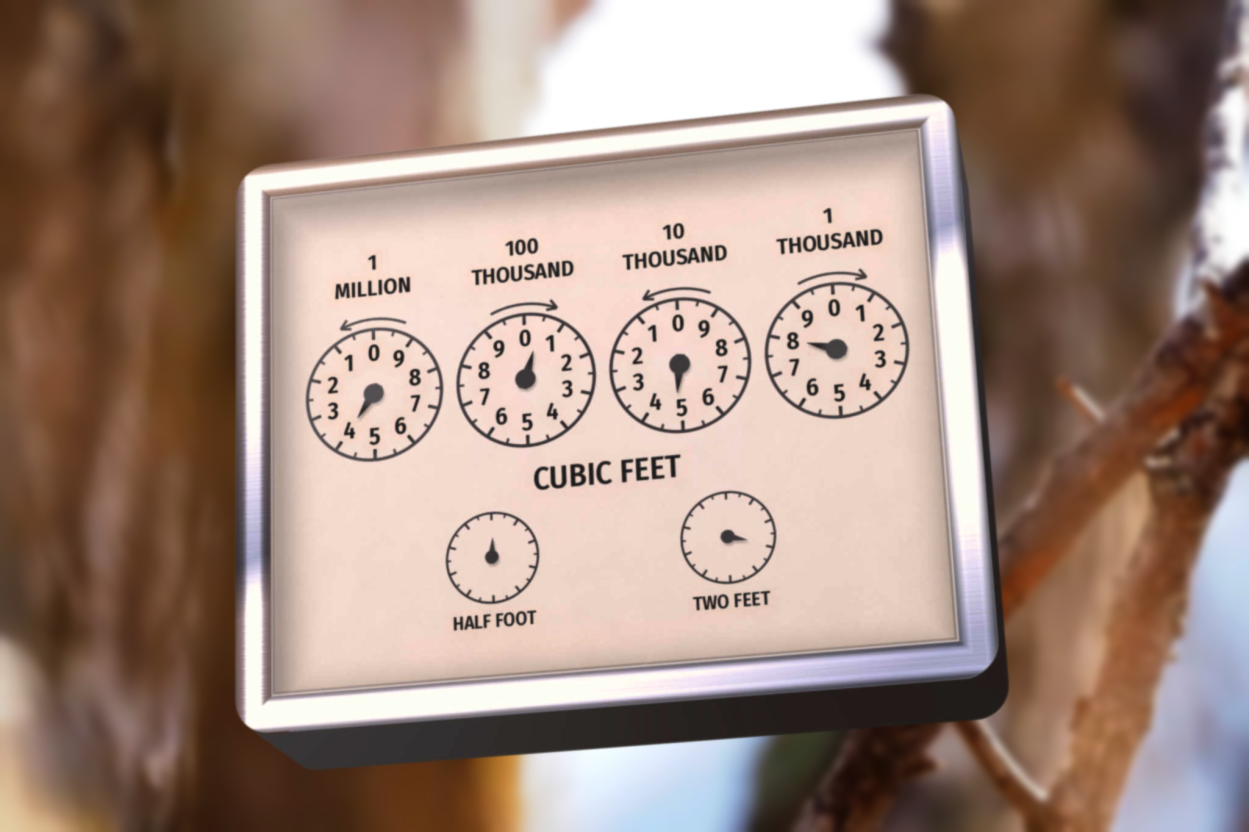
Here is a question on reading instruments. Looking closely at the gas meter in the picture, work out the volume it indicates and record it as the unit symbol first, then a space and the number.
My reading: ft³ 404800
